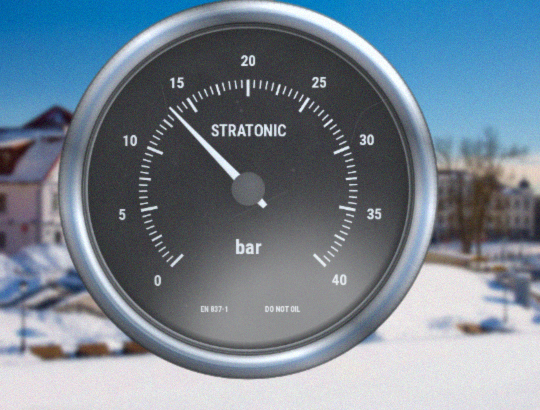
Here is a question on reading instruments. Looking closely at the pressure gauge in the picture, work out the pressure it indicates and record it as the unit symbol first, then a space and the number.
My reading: bar 13.5
